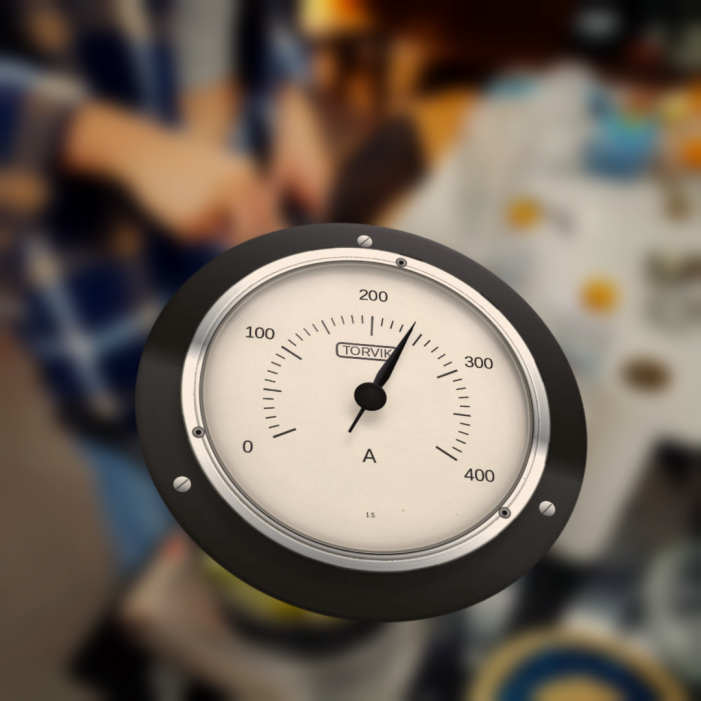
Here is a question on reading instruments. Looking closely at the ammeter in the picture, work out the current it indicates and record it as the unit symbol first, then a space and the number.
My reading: A 240
